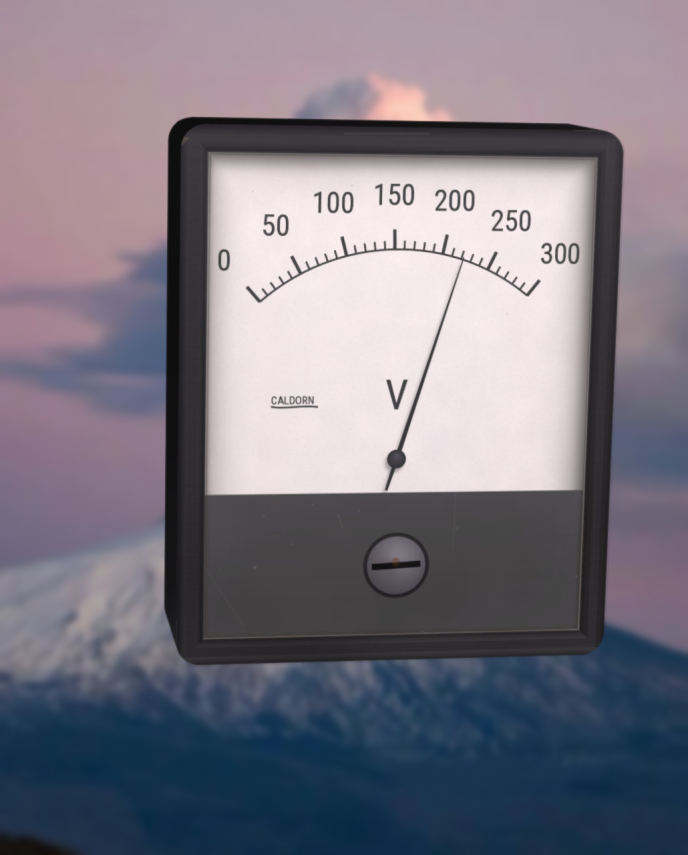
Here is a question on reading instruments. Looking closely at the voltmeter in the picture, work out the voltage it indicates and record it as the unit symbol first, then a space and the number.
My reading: V 220
